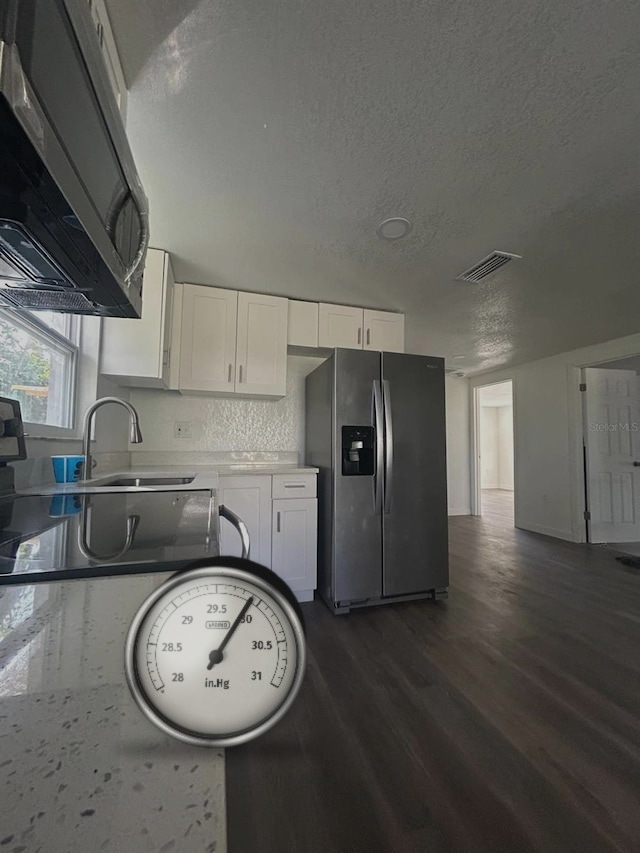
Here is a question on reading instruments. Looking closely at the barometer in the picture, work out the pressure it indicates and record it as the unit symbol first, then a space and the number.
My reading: inHg 29.9
